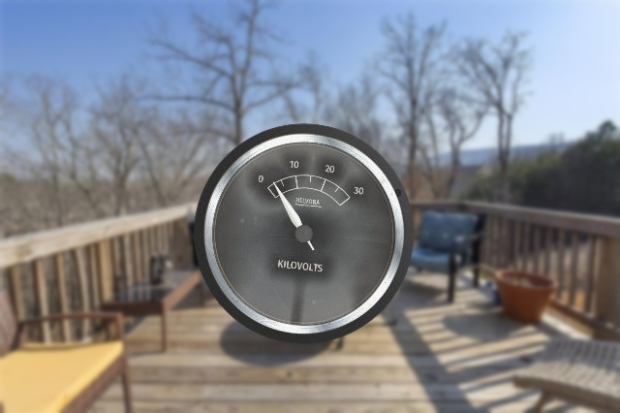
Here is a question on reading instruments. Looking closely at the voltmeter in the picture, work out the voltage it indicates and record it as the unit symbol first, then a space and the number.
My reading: kV 2.5
